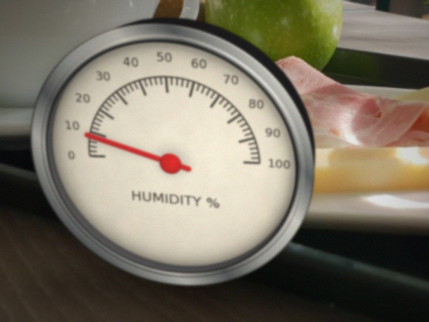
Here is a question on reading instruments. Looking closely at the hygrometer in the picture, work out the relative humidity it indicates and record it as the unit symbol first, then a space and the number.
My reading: % 10
